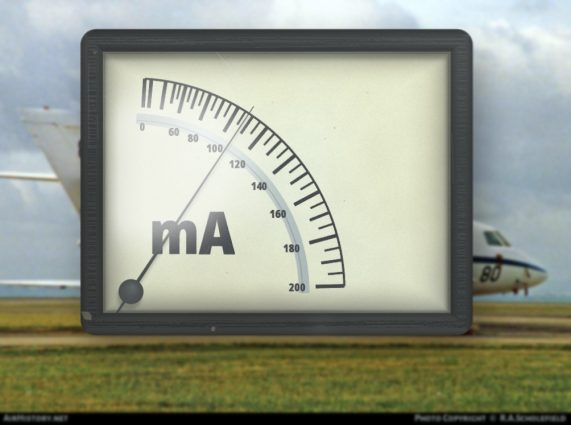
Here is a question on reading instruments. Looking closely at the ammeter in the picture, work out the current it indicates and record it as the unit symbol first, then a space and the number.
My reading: mA 107.5
